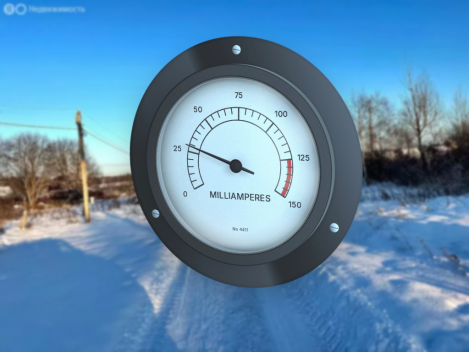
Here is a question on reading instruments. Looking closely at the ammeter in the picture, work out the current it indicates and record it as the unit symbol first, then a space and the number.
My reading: mA 30
